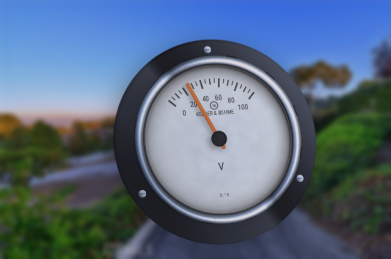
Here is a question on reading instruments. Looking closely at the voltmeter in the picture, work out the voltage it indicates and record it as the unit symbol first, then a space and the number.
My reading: V 25
